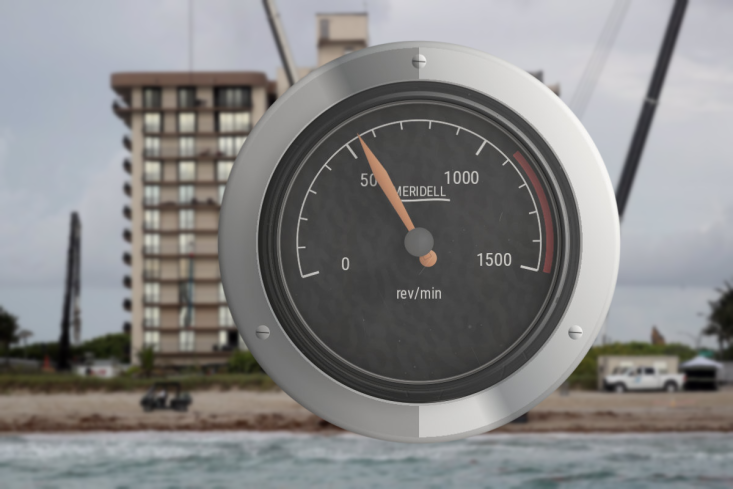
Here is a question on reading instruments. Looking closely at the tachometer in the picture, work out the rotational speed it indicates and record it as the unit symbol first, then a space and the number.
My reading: rpm 550
